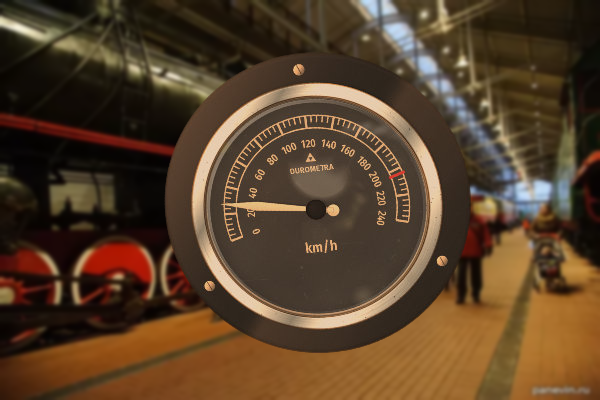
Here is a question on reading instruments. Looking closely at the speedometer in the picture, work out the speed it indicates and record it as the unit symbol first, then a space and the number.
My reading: km/h 28
